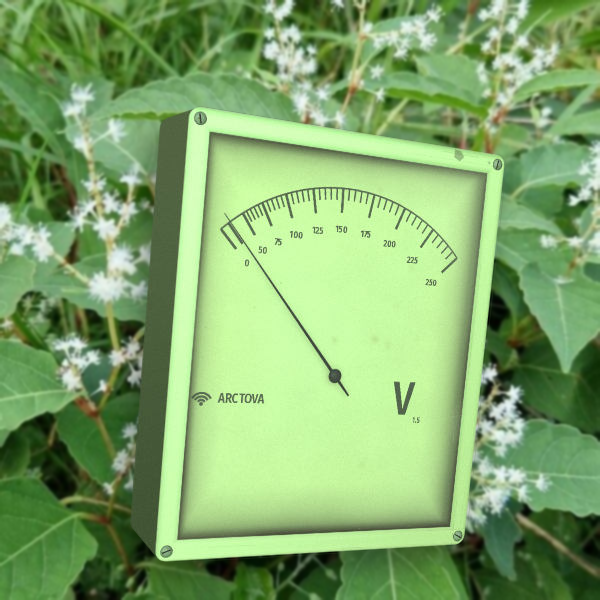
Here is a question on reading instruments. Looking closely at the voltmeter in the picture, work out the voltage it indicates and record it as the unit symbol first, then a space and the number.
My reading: V 25
